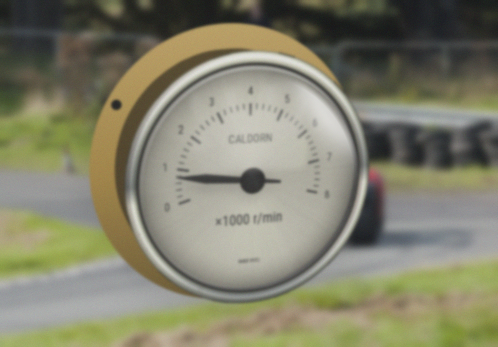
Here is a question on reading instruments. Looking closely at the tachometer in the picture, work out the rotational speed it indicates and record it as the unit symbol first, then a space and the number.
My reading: rpm 800
